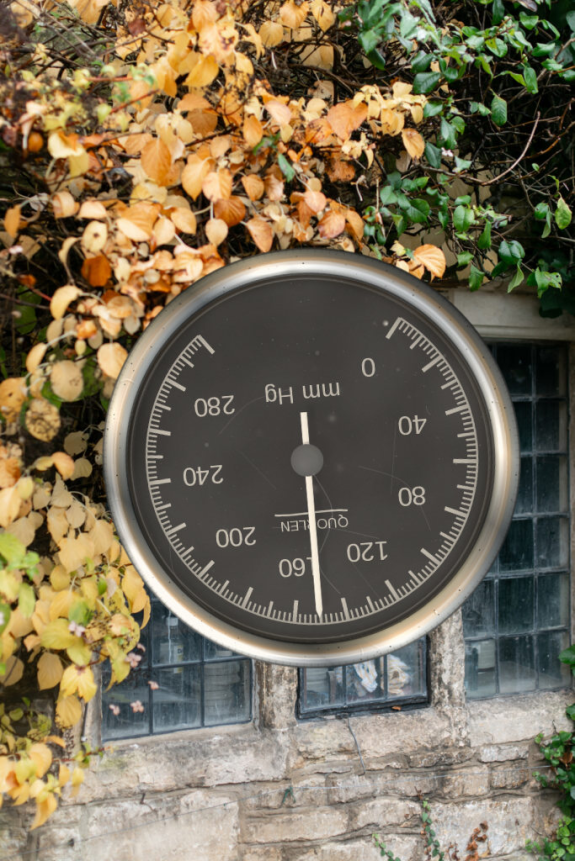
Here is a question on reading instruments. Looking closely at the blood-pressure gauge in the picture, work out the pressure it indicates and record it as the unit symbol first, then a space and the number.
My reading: mmHg 150
